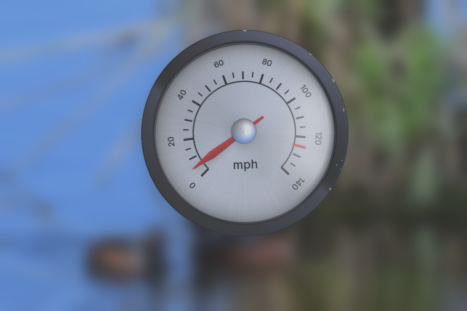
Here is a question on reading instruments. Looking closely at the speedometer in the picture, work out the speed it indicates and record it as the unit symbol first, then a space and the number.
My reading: mph 5
